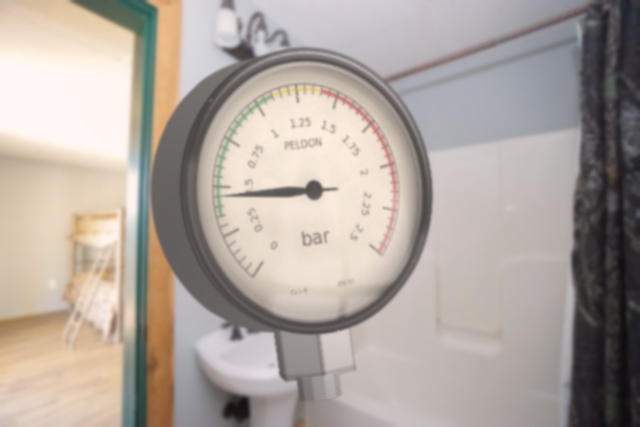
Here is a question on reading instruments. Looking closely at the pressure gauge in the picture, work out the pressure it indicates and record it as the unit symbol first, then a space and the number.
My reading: bar 0.45
